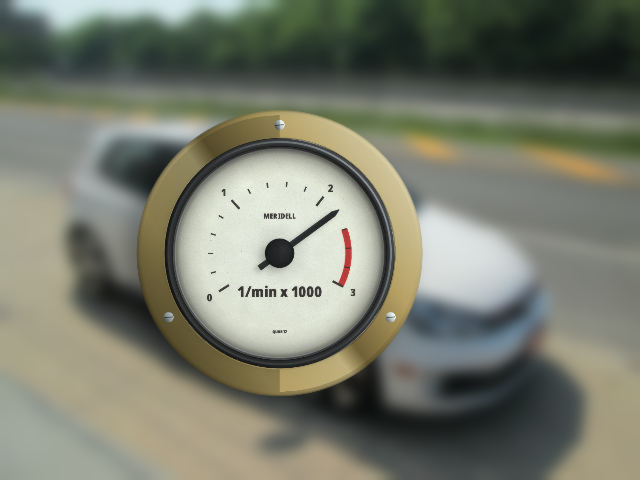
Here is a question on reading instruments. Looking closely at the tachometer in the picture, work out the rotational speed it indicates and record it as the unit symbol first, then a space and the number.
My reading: rpm 2200
